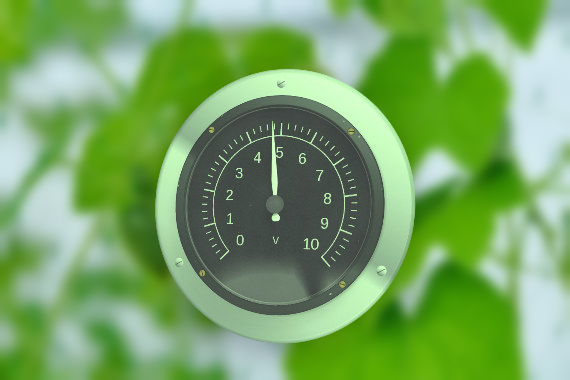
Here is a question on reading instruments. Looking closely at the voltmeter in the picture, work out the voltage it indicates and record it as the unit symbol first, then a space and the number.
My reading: V 4.8
